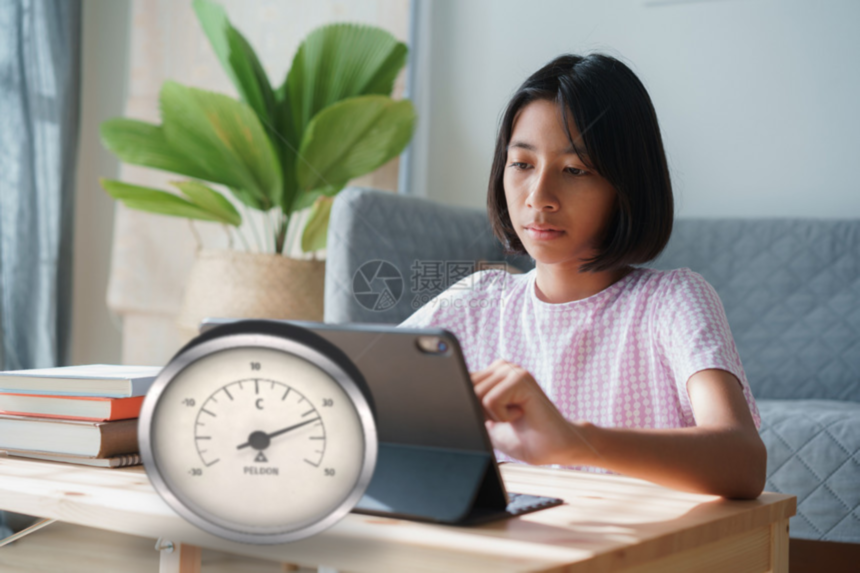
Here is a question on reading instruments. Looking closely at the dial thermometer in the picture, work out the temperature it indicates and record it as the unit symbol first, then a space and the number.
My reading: °C 32.5
